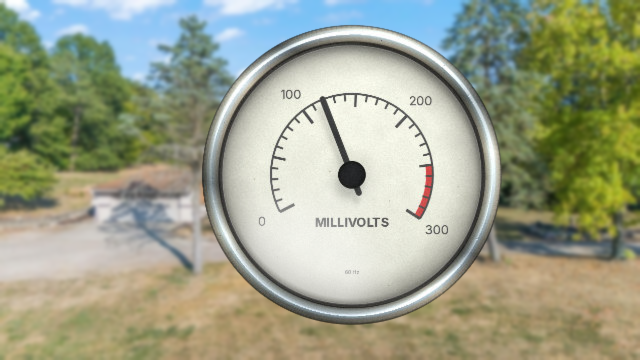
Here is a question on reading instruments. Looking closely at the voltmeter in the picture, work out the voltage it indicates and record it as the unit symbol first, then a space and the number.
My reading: mV 120
